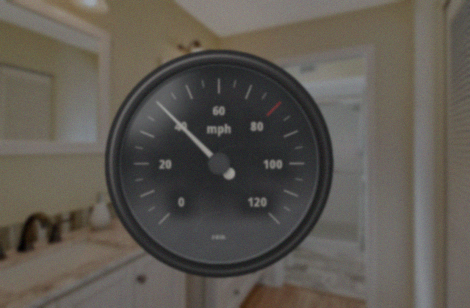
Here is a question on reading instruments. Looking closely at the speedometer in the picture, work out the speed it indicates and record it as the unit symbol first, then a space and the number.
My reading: mph 40
